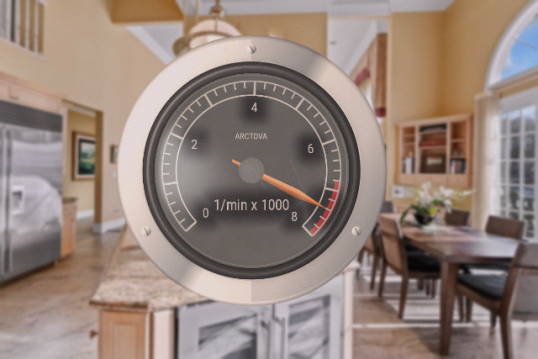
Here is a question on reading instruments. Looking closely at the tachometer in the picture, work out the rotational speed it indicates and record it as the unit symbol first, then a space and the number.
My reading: rpm 7400
